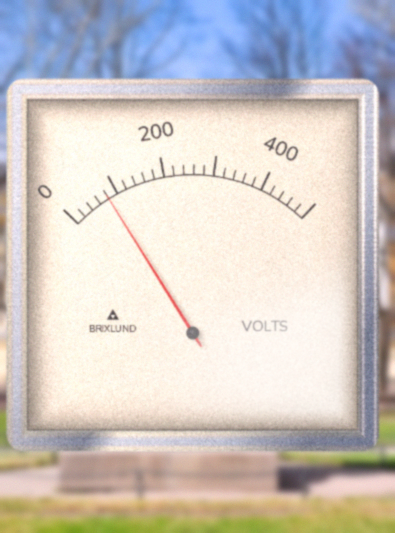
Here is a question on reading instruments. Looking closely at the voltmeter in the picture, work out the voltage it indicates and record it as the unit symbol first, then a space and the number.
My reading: V 80
